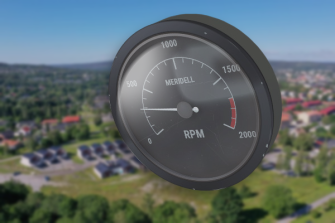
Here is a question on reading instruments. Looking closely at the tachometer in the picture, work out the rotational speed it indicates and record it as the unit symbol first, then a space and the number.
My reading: rpm 300
